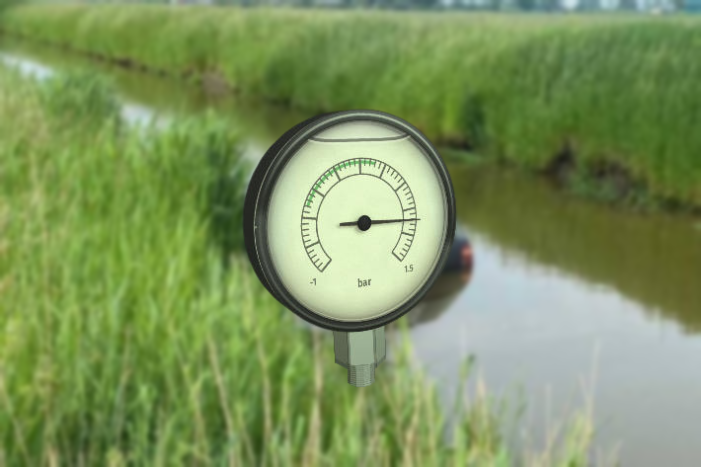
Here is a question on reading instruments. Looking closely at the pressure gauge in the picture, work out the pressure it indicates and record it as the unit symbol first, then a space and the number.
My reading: bar 1.1
